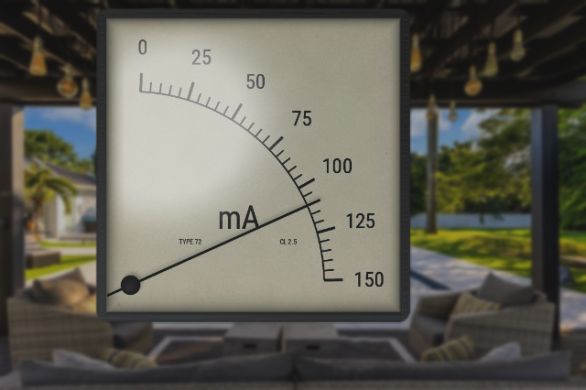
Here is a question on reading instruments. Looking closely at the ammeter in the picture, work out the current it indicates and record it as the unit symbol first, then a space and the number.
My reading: mA 110
